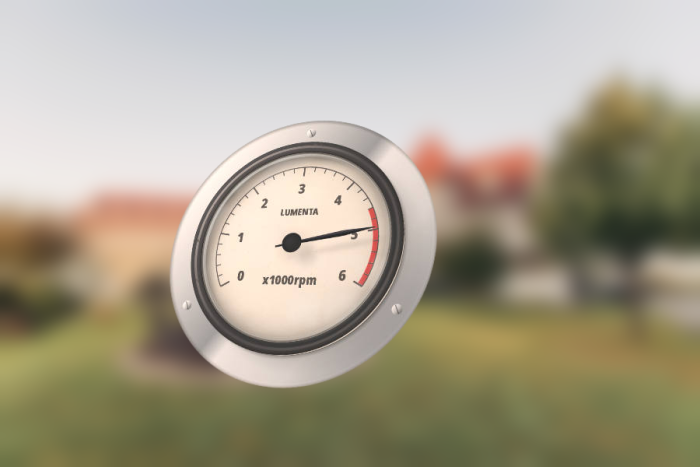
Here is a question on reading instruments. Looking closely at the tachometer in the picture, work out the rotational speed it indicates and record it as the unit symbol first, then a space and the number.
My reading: rpm 5000
